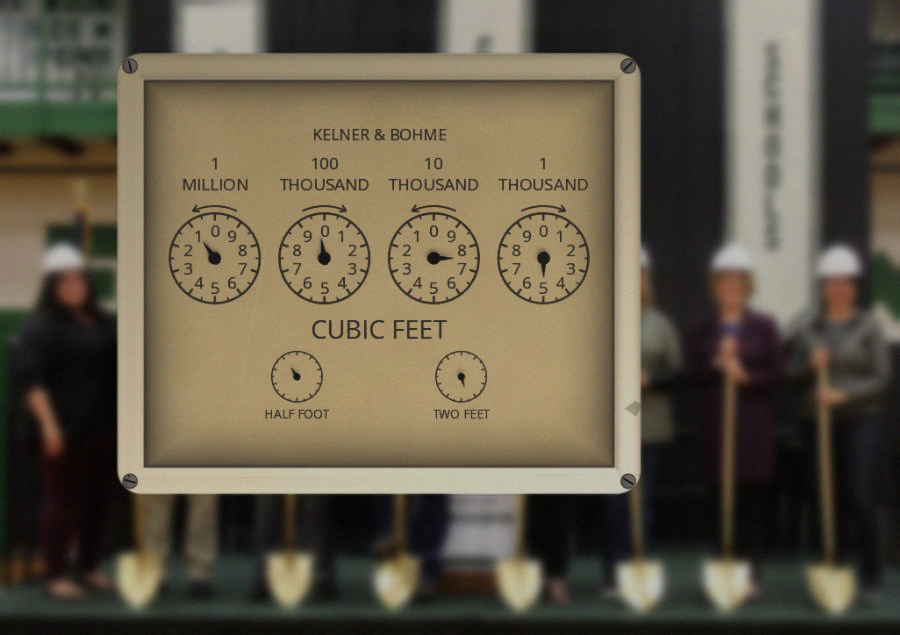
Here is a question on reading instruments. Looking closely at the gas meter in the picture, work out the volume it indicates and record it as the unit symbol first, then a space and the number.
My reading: ft³ 97500
